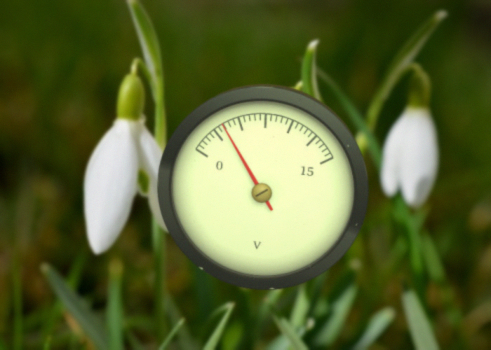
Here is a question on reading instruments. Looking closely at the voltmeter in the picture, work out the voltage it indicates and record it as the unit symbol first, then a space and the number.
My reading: V 3.5
